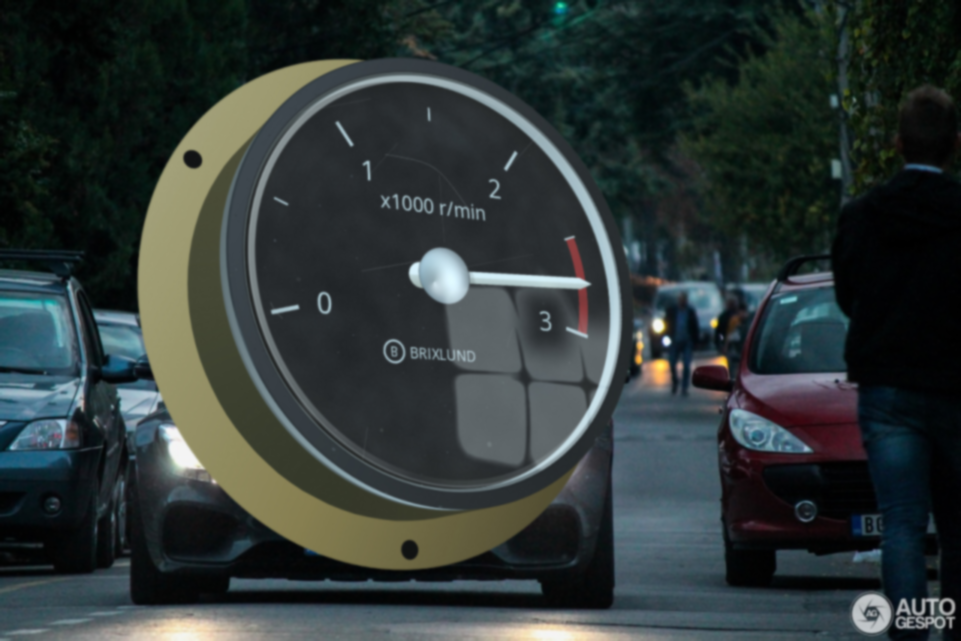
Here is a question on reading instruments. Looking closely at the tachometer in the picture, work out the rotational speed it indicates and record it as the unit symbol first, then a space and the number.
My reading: rpm 2750
